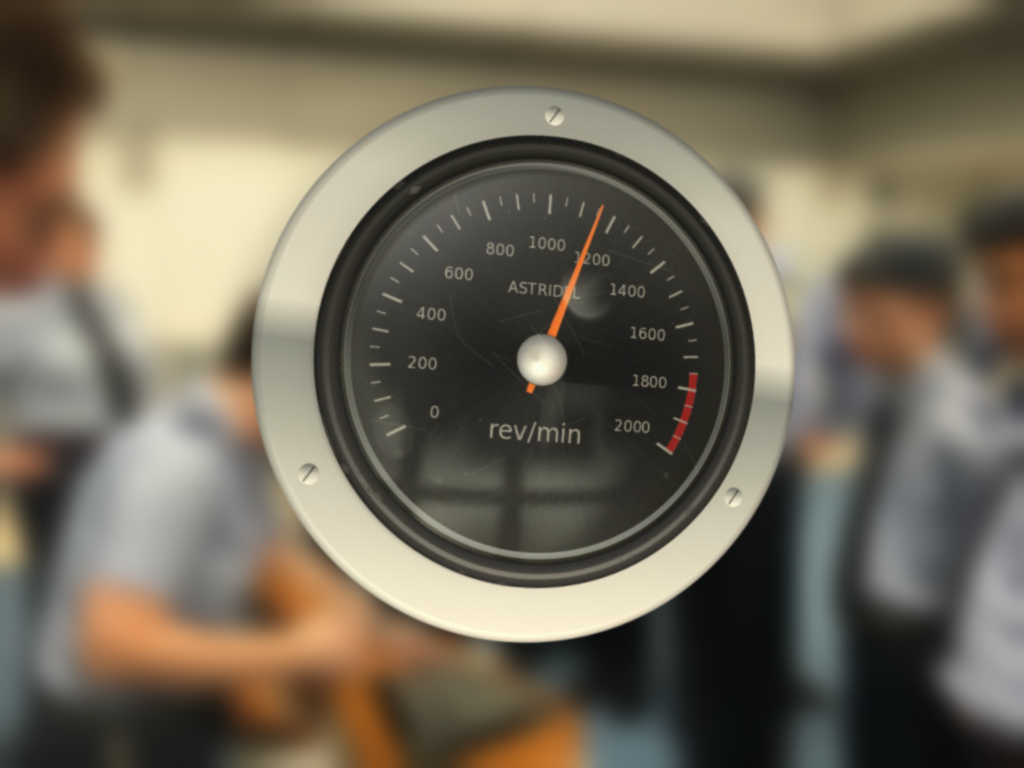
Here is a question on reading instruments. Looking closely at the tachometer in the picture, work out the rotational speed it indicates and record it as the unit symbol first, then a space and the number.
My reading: rpm 1150
